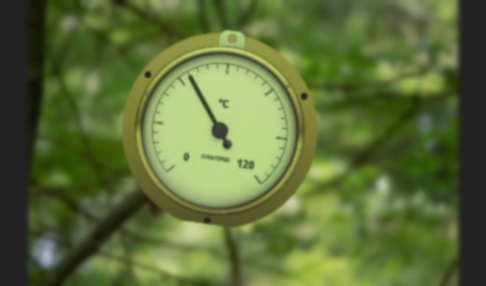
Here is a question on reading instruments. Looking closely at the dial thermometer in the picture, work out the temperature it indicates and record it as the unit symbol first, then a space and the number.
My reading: °C 44
